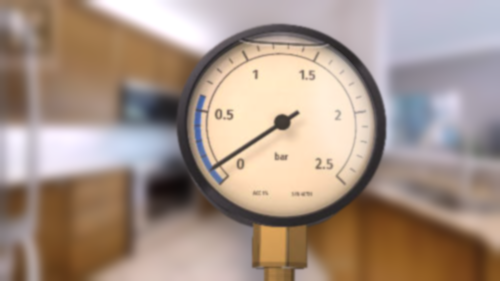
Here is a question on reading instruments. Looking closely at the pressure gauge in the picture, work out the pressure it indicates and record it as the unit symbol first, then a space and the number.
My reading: bar 0.1
